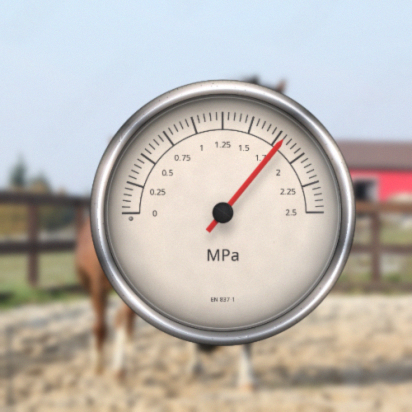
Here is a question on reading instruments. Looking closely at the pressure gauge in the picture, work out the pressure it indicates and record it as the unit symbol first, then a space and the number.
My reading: MPa 1.8
